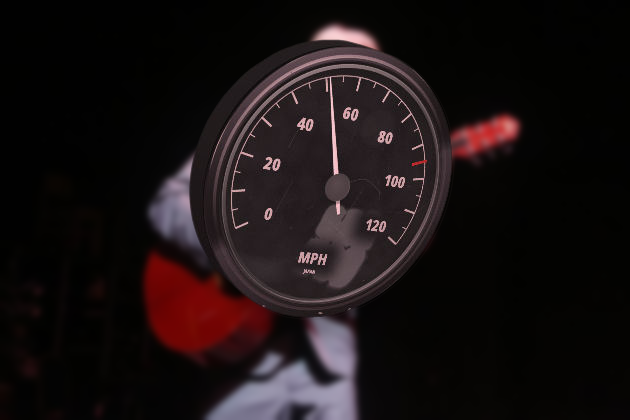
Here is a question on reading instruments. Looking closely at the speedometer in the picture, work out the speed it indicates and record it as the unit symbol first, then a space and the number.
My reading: mph 50
